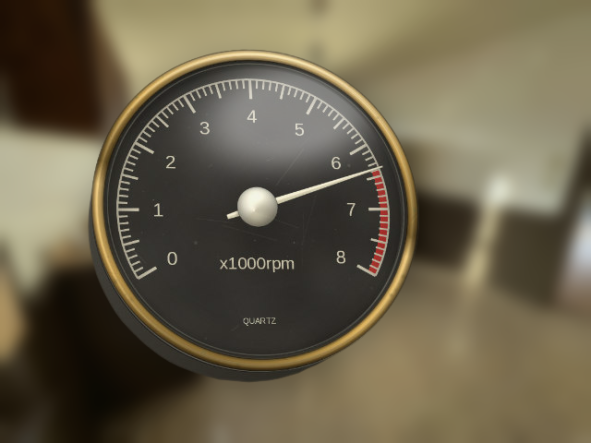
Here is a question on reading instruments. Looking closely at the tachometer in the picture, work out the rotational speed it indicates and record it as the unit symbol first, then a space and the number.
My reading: rpm 6400
